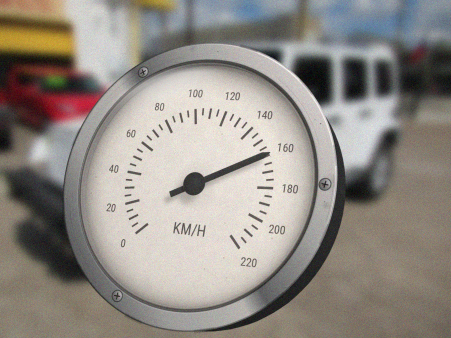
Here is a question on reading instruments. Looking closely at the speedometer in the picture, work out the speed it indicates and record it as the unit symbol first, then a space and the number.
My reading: km/h 160
